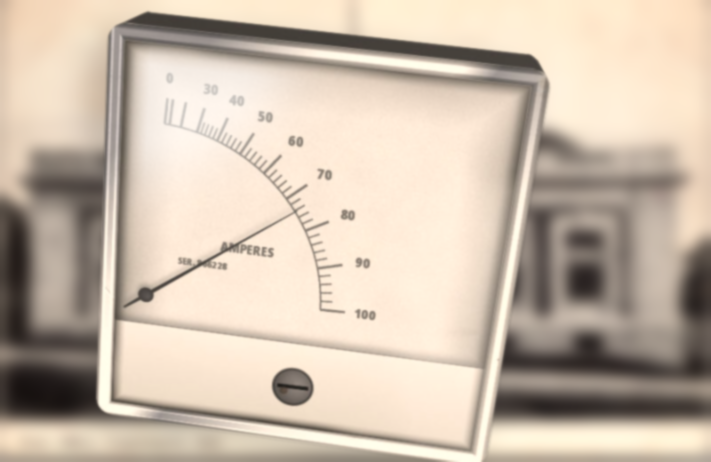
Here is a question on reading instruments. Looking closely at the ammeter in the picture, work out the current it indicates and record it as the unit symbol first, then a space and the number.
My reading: A 74
